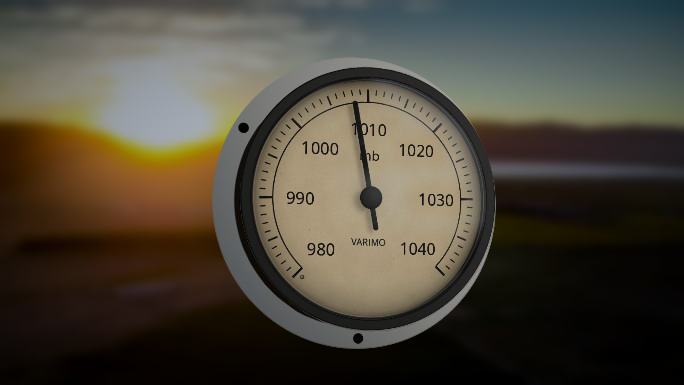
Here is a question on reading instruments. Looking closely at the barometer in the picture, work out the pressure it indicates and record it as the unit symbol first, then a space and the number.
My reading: mbar 1008
